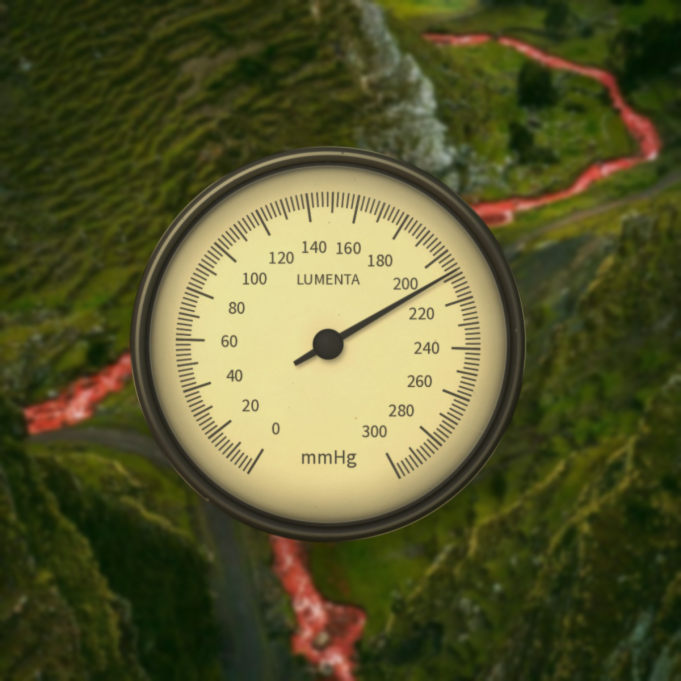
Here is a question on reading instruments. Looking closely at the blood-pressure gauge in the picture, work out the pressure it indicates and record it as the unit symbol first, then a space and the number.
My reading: mmHg 208
